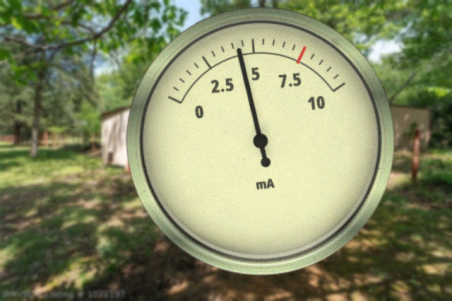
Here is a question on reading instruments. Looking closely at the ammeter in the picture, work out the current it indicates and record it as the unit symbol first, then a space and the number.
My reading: mA 4.25
